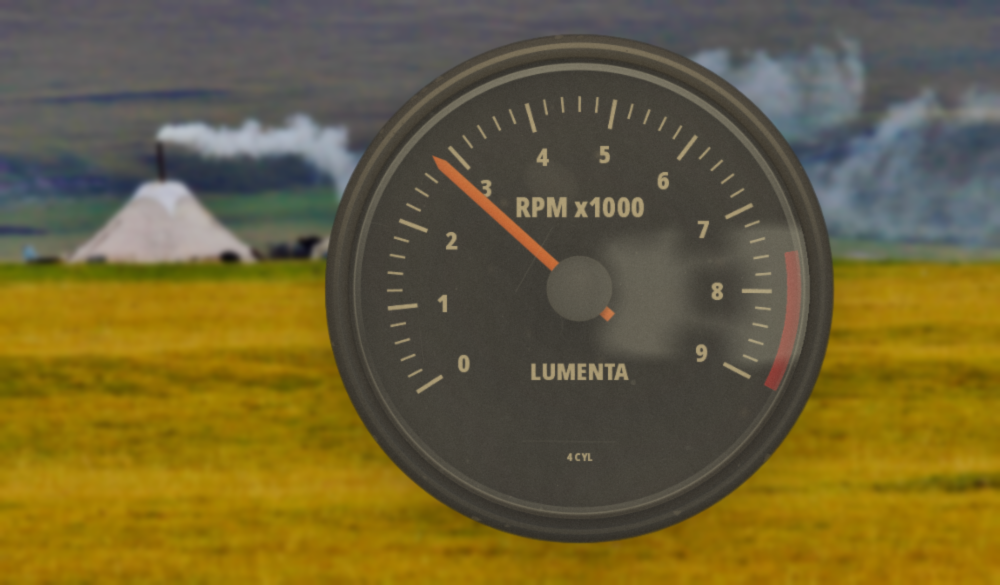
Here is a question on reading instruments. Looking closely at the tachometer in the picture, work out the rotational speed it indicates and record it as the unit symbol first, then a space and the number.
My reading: rpm 2800
